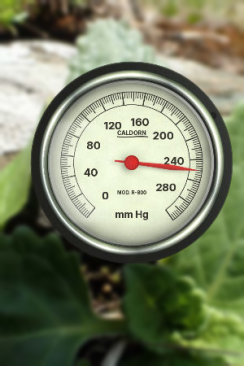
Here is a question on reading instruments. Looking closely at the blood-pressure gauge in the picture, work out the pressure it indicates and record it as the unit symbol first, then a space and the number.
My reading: mmHg 250
